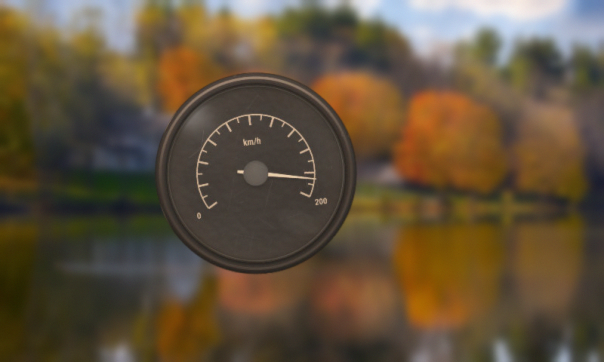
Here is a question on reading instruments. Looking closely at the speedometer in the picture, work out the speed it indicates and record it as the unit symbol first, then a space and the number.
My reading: km/h 185
